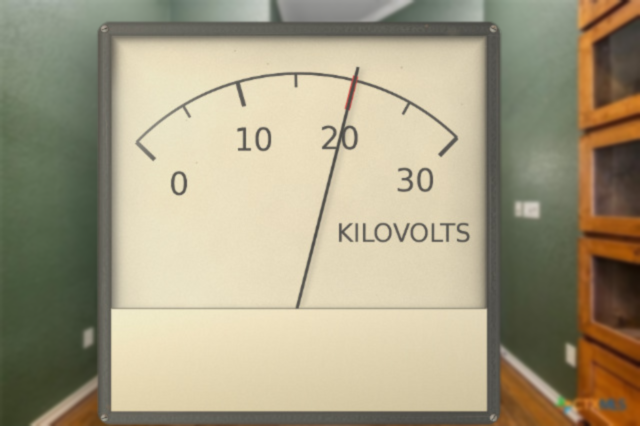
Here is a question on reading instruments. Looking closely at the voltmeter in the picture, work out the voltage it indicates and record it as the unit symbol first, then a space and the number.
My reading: kV 20
